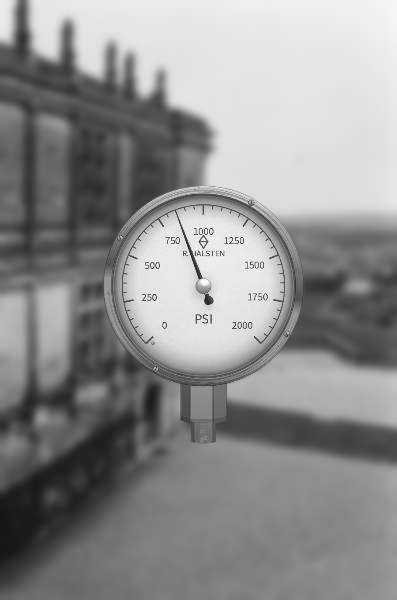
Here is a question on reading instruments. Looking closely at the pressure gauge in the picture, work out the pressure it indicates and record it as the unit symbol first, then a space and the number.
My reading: psi 850
